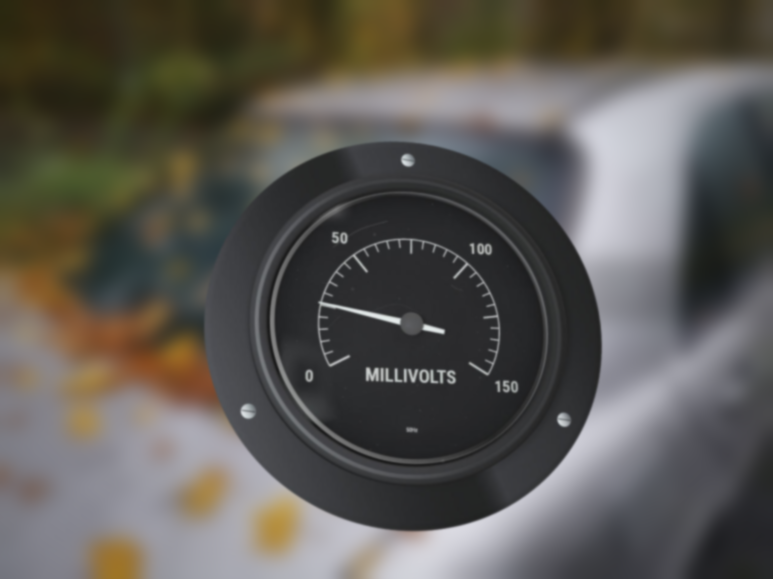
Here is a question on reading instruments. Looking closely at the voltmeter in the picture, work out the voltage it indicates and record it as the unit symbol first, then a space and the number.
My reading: mV 25
